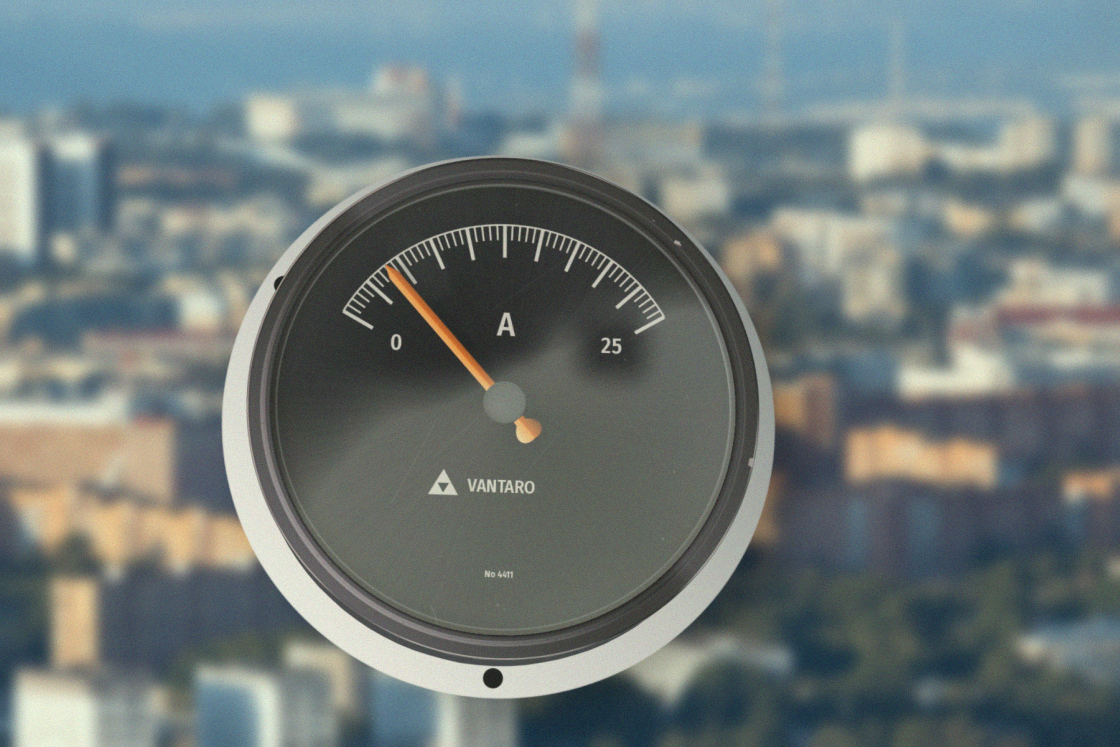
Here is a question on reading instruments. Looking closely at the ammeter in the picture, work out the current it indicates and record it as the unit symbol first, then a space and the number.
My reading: A 4
